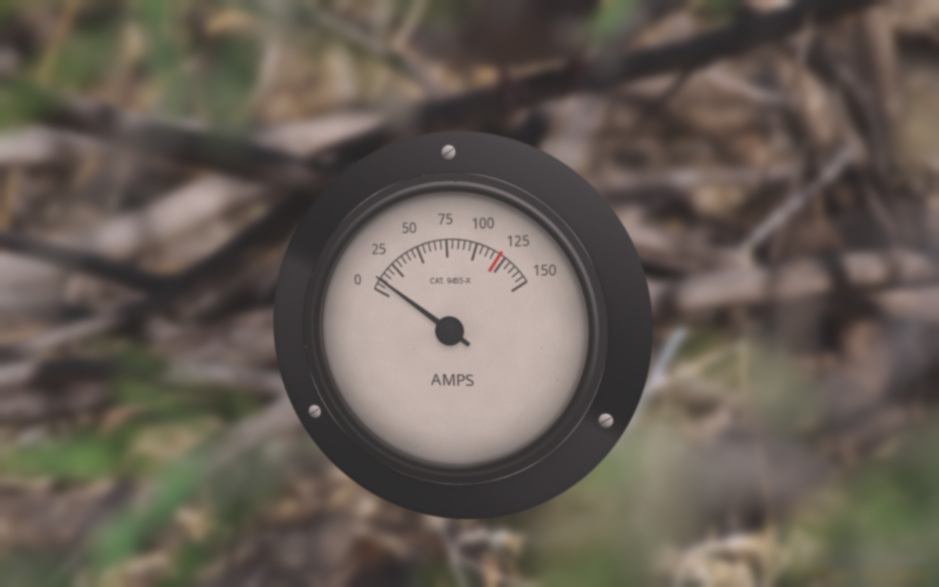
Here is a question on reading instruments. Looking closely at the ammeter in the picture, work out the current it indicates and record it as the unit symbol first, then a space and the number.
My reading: A 10
